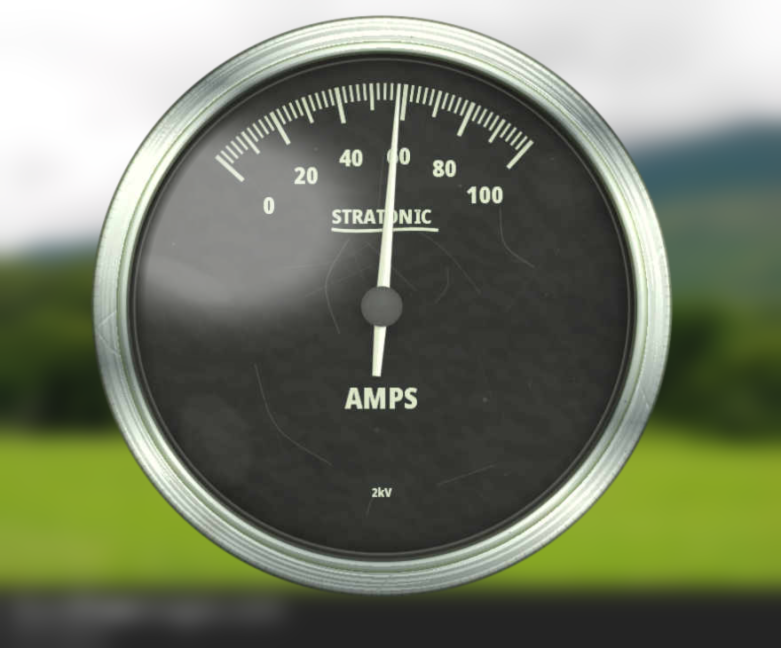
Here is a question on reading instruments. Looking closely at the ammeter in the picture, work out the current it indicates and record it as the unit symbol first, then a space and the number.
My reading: A 58
